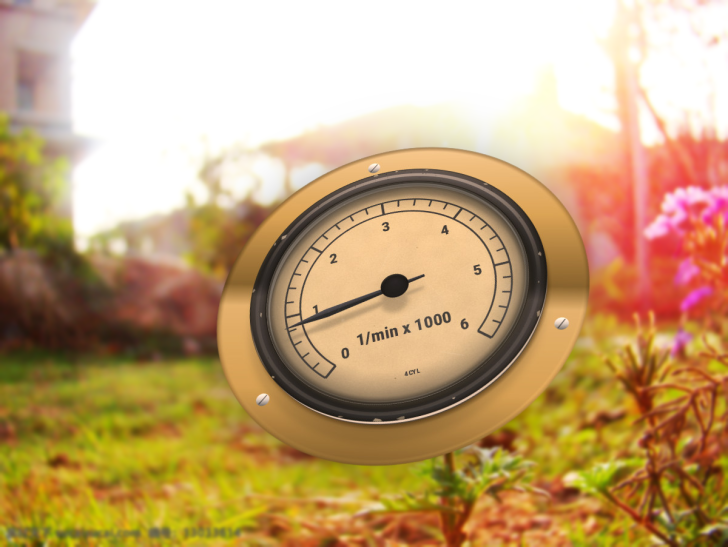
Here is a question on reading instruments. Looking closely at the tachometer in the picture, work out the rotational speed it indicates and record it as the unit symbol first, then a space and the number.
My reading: rpm 800
